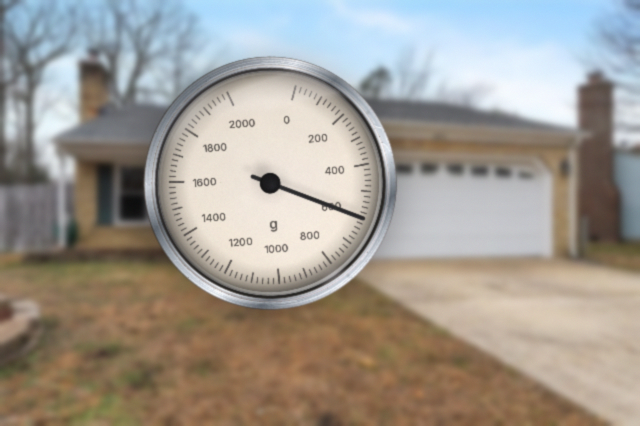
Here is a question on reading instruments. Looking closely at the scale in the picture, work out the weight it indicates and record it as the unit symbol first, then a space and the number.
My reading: g 600
